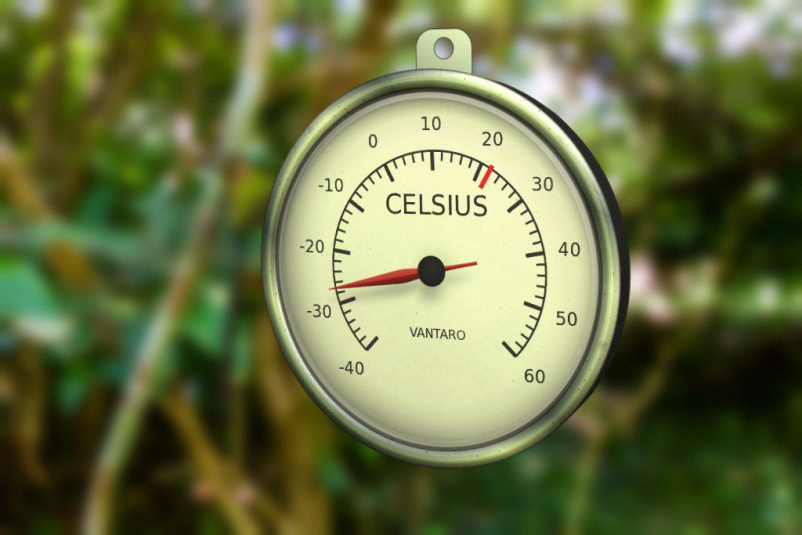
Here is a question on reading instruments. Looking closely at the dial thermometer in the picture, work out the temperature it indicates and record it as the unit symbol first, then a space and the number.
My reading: °C -27
